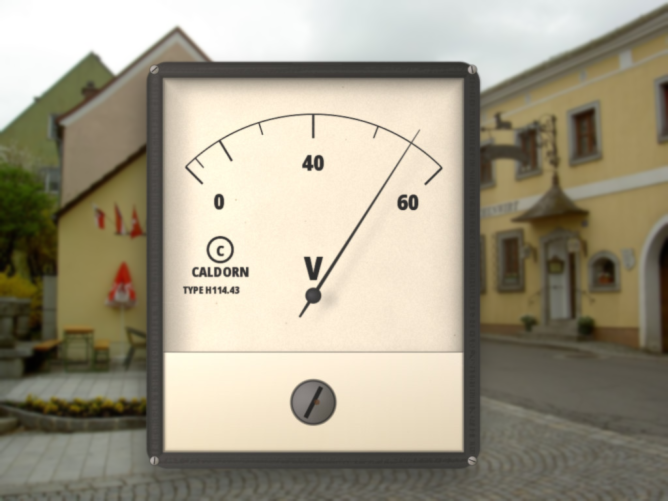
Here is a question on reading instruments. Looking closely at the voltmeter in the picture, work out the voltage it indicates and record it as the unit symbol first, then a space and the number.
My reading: V 55
